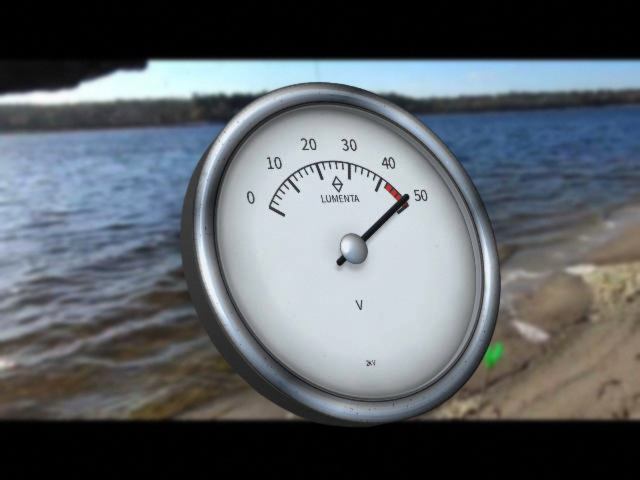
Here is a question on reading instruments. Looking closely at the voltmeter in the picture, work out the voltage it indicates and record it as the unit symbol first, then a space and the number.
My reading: V 48
